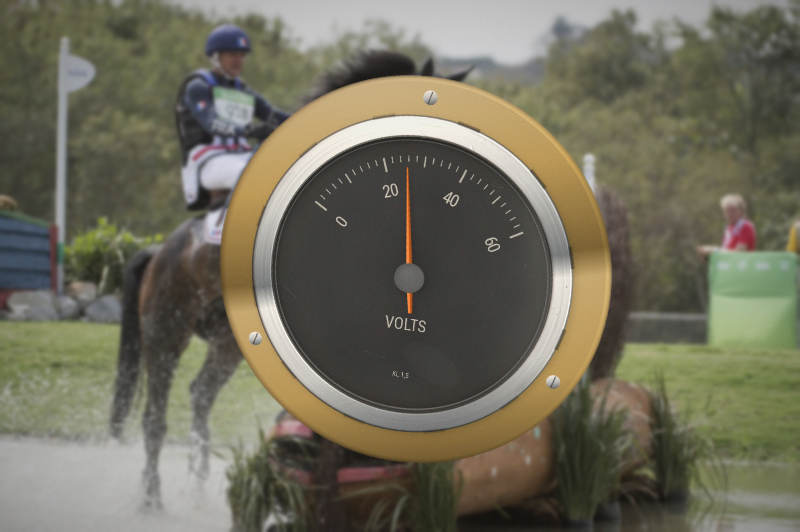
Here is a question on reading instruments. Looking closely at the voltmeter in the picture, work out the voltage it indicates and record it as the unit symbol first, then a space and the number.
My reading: V 26
